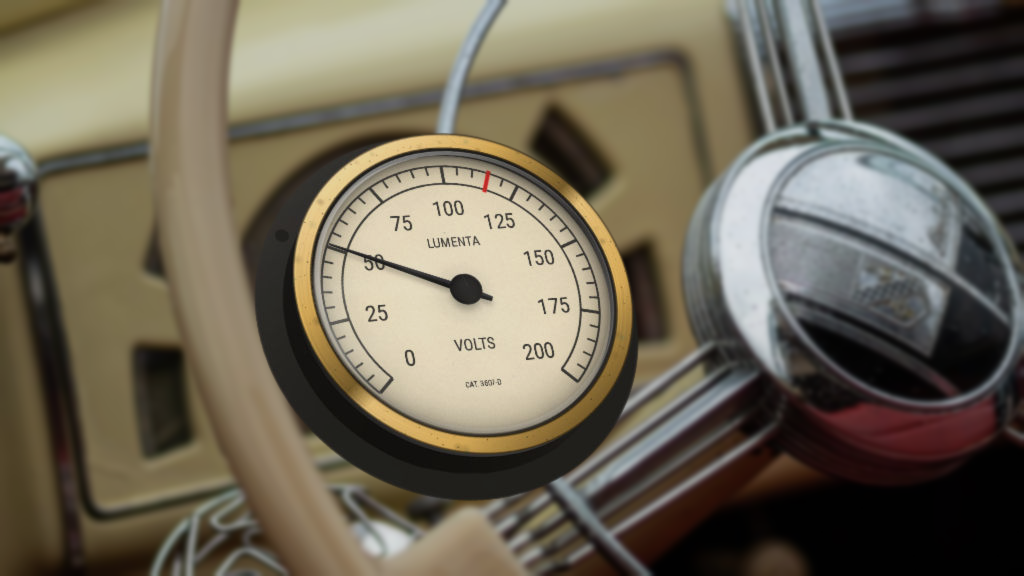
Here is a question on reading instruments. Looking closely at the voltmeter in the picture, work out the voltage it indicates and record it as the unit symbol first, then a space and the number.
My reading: V 50
